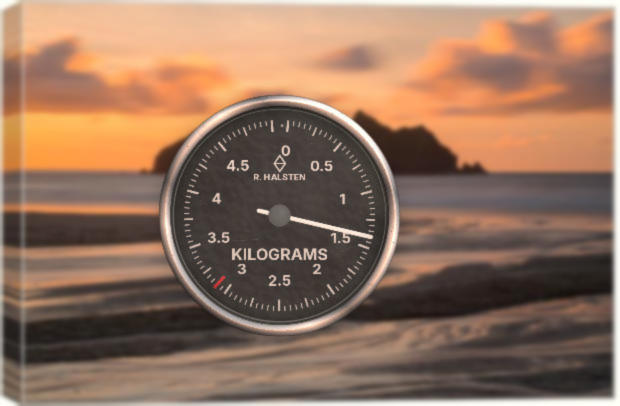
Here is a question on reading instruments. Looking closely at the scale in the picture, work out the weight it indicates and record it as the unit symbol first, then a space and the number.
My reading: kg 1.4
